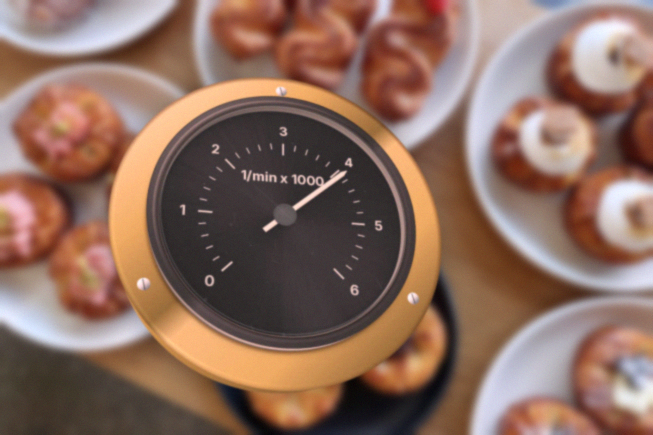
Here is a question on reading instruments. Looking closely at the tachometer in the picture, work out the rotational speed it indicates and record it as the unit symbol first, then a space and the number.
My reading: rpm 4100
